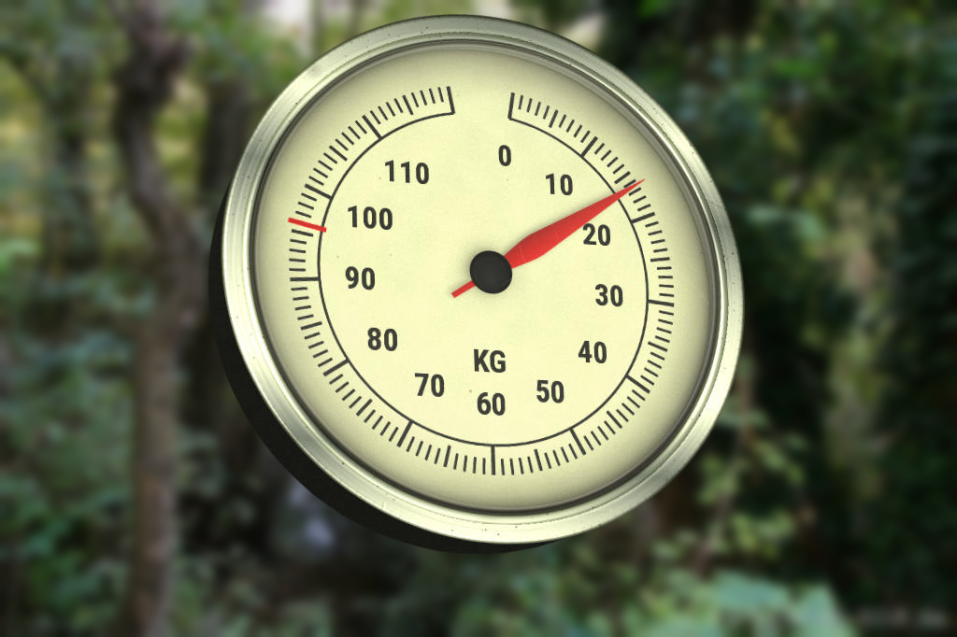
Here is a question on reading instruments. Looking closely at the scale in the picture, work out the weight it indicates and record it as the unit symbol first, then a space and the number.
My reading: kg 16.5
